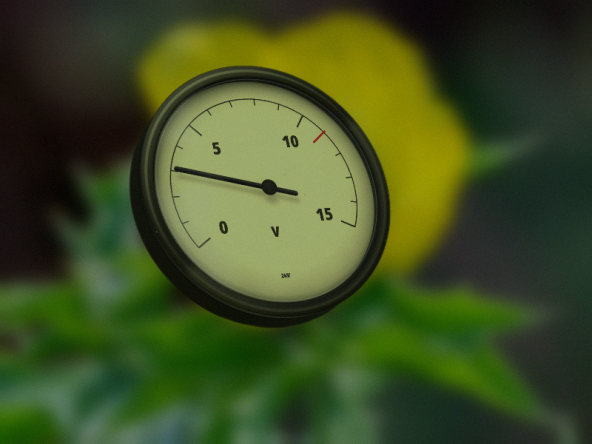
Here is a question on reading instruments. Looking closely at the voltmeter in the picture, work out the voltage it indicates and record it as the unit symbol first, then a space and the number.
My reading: V 3
